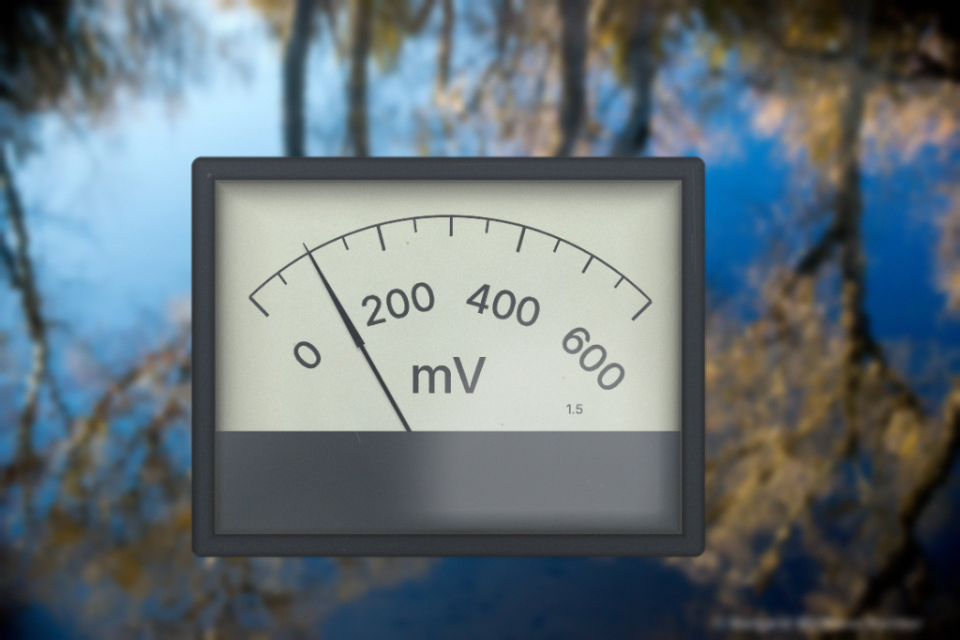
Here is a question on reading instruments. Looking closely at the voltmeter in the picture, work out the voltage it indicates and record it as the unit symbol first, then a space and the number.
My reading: mV 100
